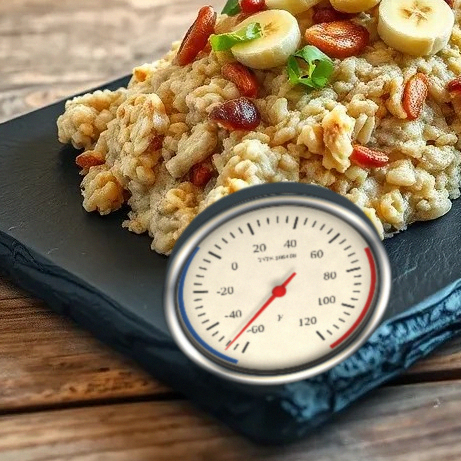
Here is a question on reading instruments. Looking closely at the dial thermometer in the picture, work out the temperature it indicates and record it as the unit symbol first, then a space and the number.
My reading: °F -52
